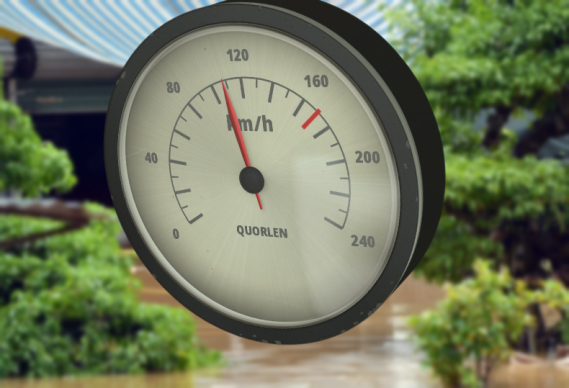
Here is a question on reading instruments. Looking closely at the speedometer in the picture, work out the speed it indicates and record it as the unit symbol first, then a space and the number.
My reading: km/h 110
